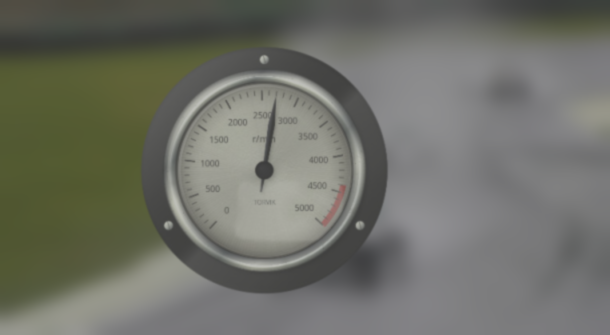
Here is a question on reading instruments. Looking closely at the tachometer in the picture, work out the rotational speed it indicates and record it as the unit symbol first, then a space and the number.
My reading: rpm 2700
